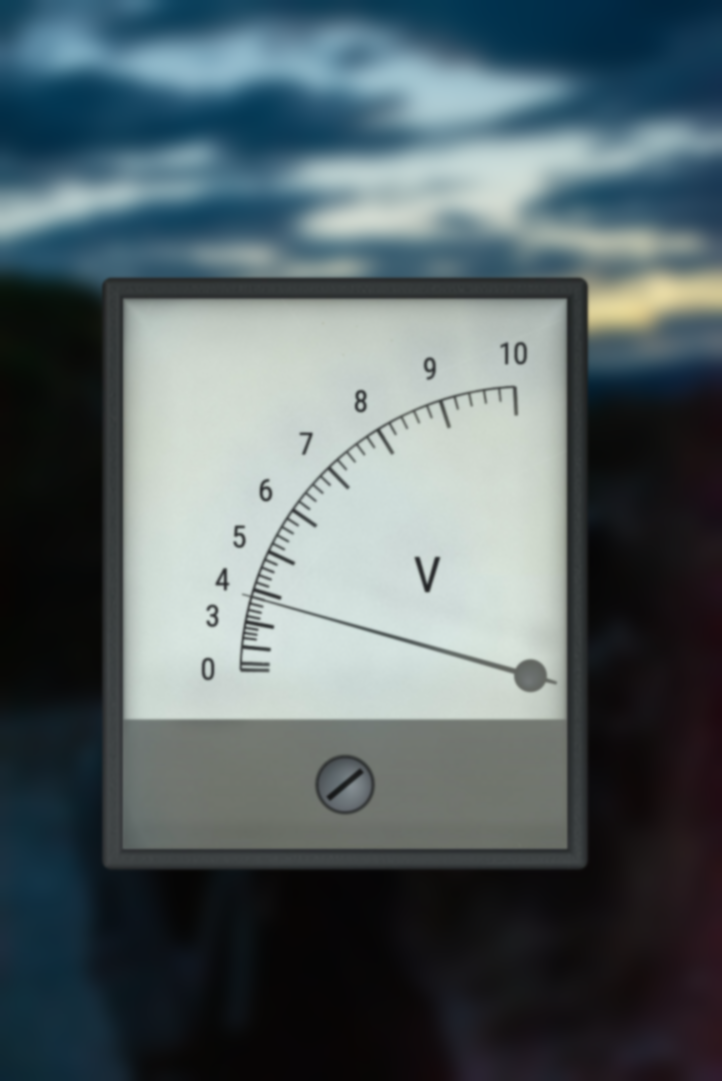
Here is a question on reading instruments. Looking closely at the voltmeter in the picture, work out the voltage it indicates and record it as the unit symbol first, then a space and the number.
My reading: V 3.8
